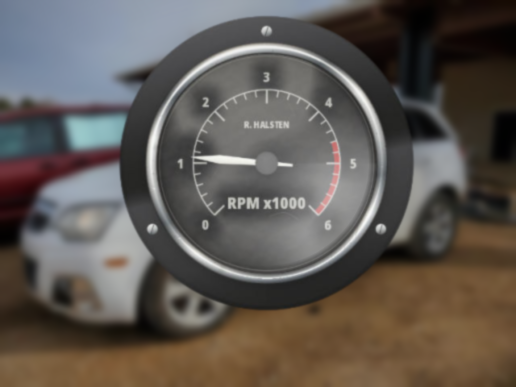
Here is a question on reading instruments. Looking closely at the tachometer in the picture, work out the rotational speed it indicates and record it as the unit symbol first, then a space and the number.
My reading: rpm 1100
